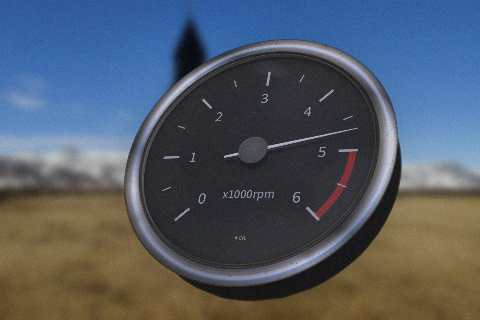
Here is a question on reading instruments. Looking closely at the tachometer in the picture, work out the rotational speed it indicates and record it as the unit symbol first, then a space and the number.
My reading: rpm 4750
